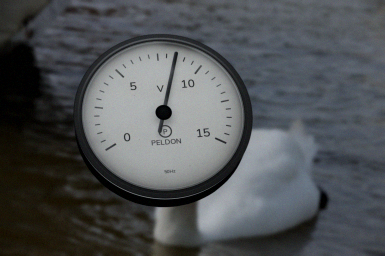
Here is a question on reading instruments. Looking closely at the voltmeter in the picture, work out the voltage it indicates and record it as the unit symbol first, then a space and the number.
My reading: V 8.5
